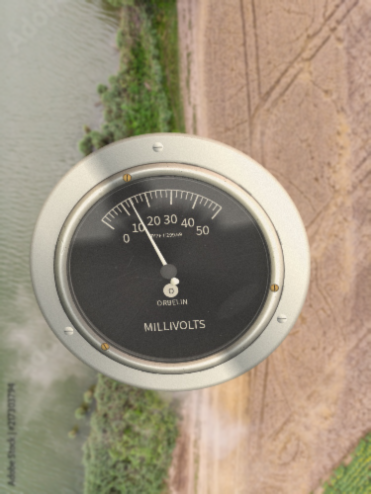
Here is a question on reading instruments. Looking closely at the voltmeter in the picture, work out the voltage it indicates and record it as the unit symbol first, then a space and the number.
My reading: mV 14
